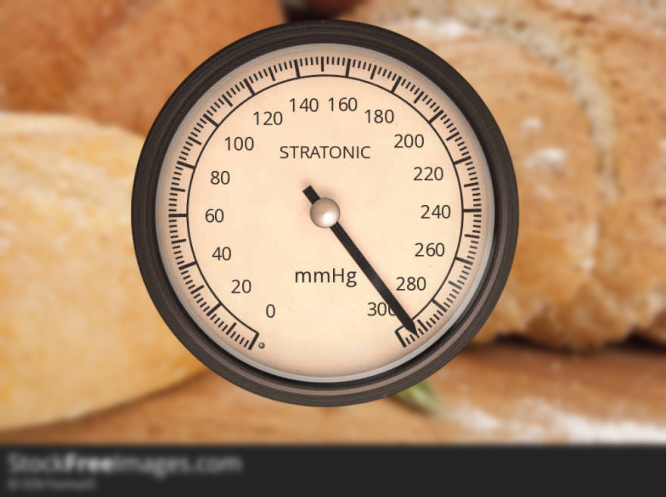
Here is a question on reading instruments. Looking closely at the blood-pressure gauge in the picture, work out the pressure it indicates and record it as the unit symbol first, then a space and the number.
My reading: mmHg 294
